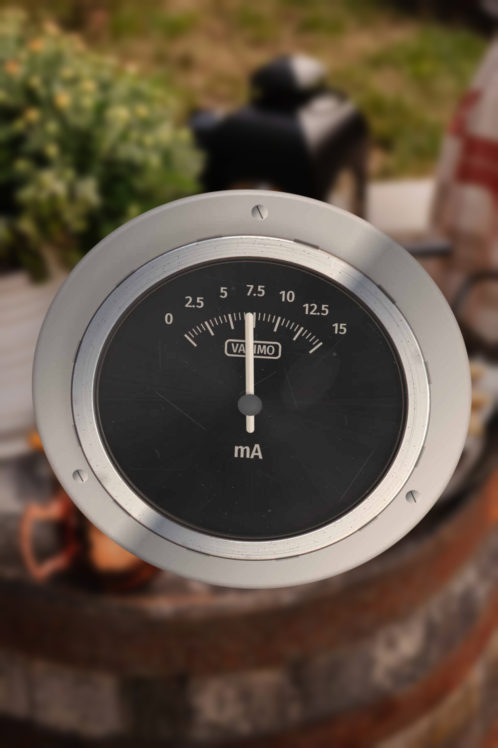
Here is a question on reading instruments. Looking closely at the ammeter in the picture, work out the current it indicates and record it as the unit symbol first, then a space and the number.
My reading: mA 7
